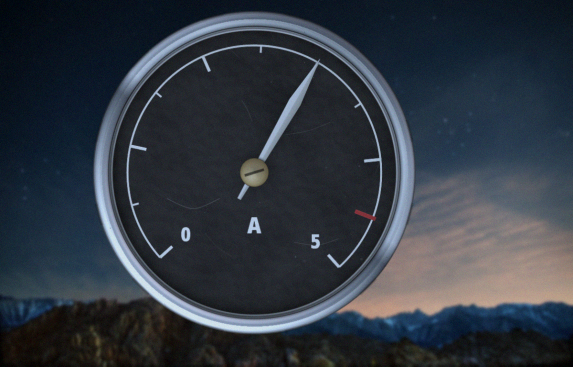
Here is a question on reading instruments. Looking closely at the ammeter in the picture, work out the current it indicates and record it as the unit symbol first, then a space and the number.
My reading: A 3
